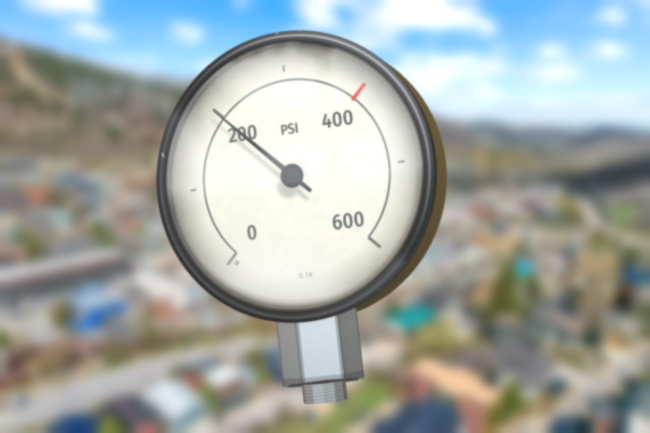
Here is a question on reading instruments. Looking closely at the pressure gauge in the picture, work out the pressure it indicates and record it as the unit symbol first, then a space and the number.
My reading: psi 200
